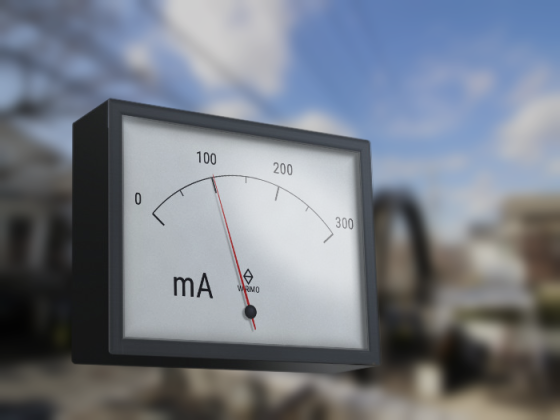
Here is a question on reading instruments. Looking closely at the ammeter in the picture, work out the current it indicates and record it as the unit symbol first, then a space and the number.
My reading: mA 100
